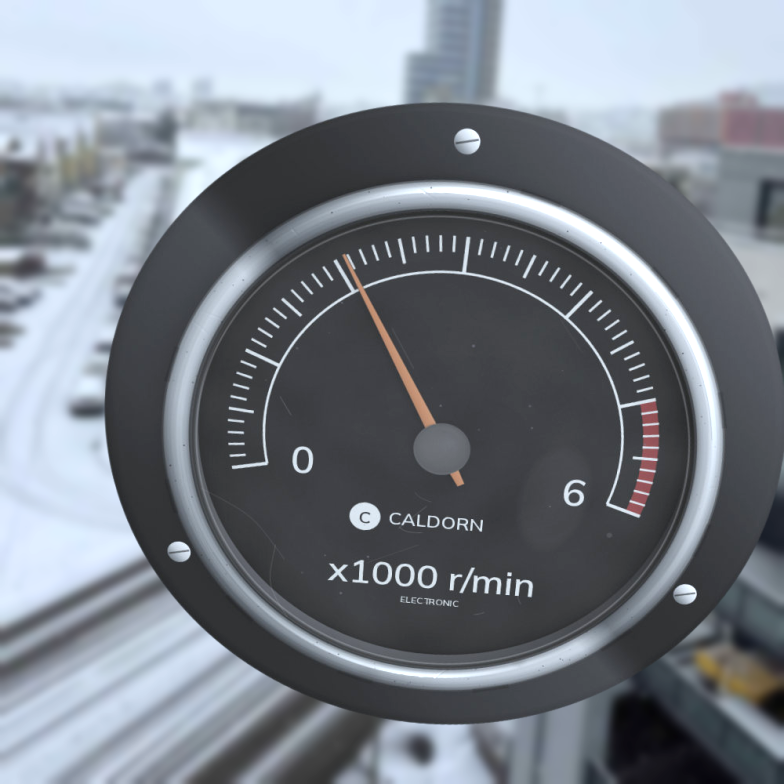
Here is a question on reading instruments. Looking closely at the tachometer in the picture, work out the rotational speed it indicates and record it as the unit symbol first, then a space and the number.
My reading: rpm 2100
